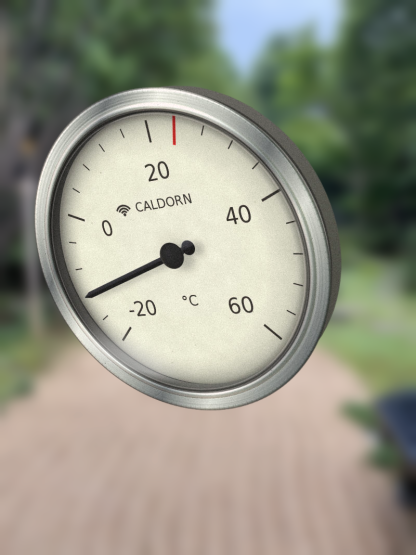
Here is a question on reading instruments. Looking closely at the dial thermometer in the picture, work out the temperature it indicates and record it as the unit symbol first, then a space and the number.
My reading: °C -12
